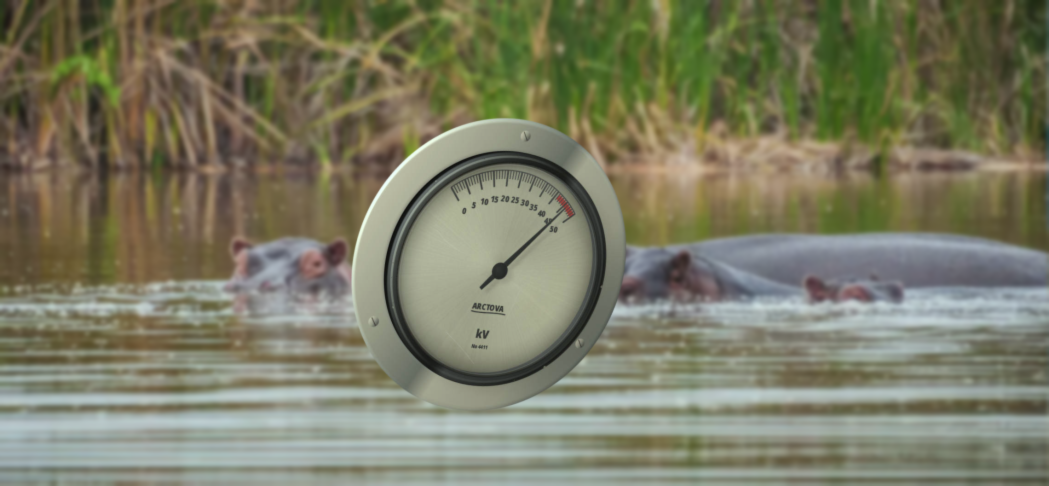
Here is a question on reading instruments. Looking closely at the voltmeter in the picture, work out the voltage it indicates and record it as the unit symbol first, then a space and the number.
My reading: kV 45
